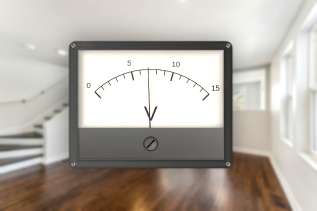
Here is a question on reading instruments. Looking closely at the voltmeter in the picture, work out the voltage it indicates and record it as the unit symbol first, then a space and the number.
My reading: V 7
